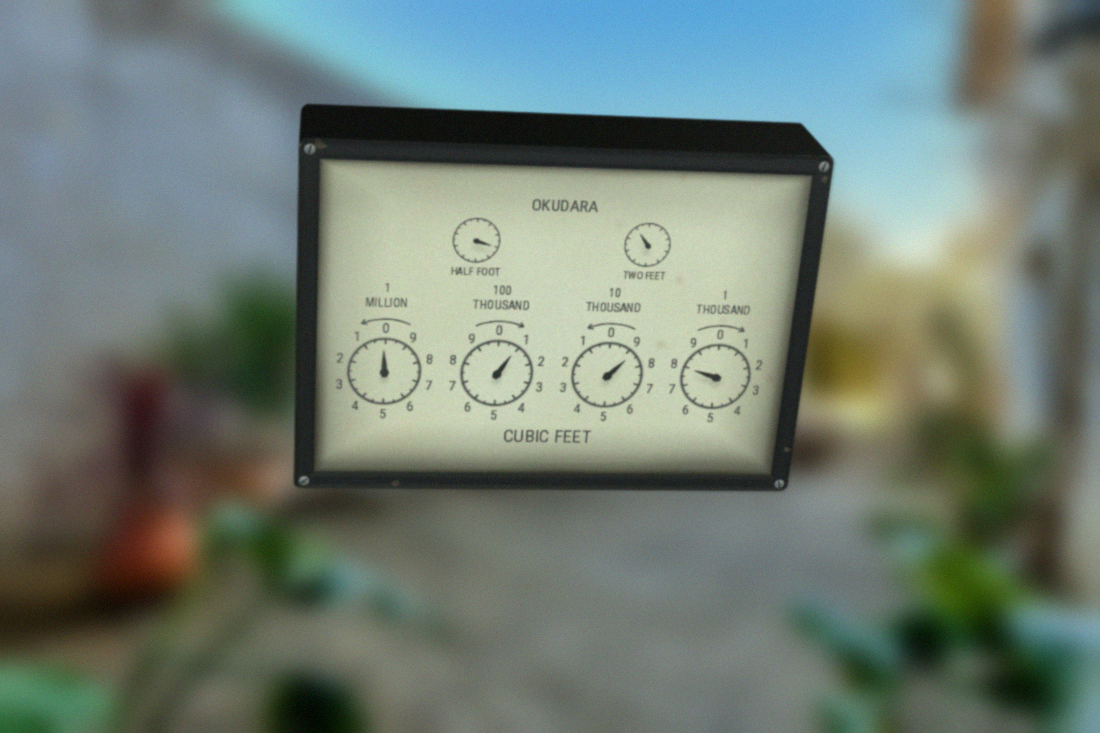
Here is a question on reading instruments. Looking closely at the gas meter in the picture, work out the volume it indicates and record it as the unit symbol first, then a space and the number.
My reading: ft³ 8800
